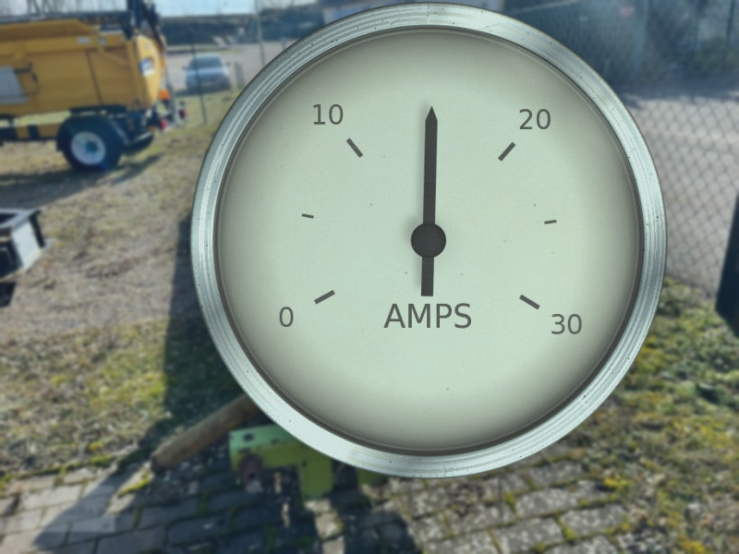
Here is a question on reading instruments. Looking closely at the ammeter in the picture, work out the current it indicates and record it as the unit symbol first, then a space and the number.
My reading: A 15
